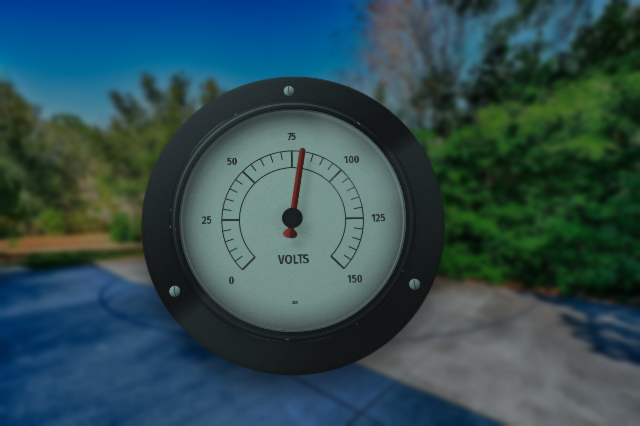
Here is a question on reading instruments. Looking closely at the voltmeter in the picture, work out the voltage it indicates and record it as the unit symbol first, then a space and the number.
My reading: V 80
